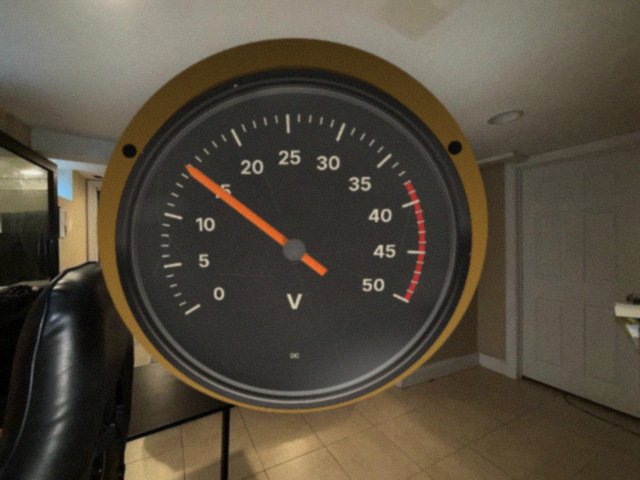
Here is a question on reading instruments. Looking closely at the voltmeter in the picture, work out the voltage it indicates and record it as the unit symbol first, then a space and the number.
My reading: V 15
